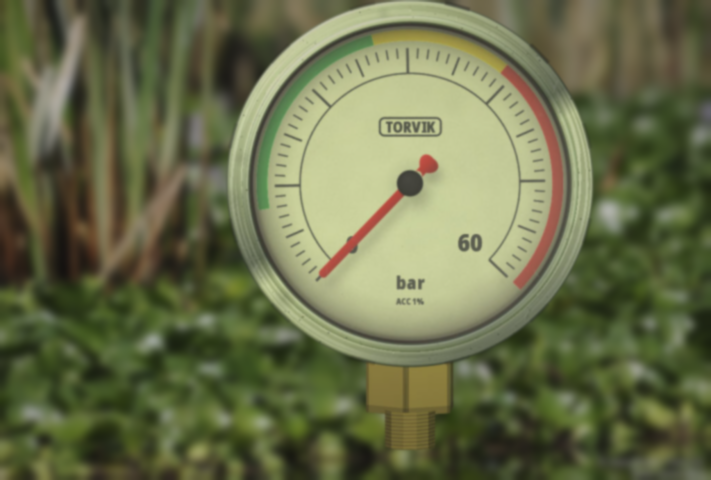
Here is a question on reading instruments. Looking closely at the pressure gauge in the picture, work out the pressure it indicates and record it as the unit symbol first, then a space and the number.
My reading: bar 0
